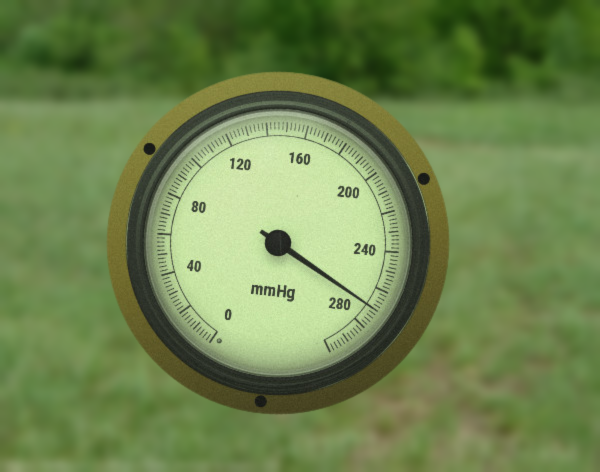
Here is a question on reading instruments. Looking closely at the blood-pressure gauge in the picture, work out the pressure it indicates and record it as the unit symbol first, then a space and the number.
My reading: mmHg 270
